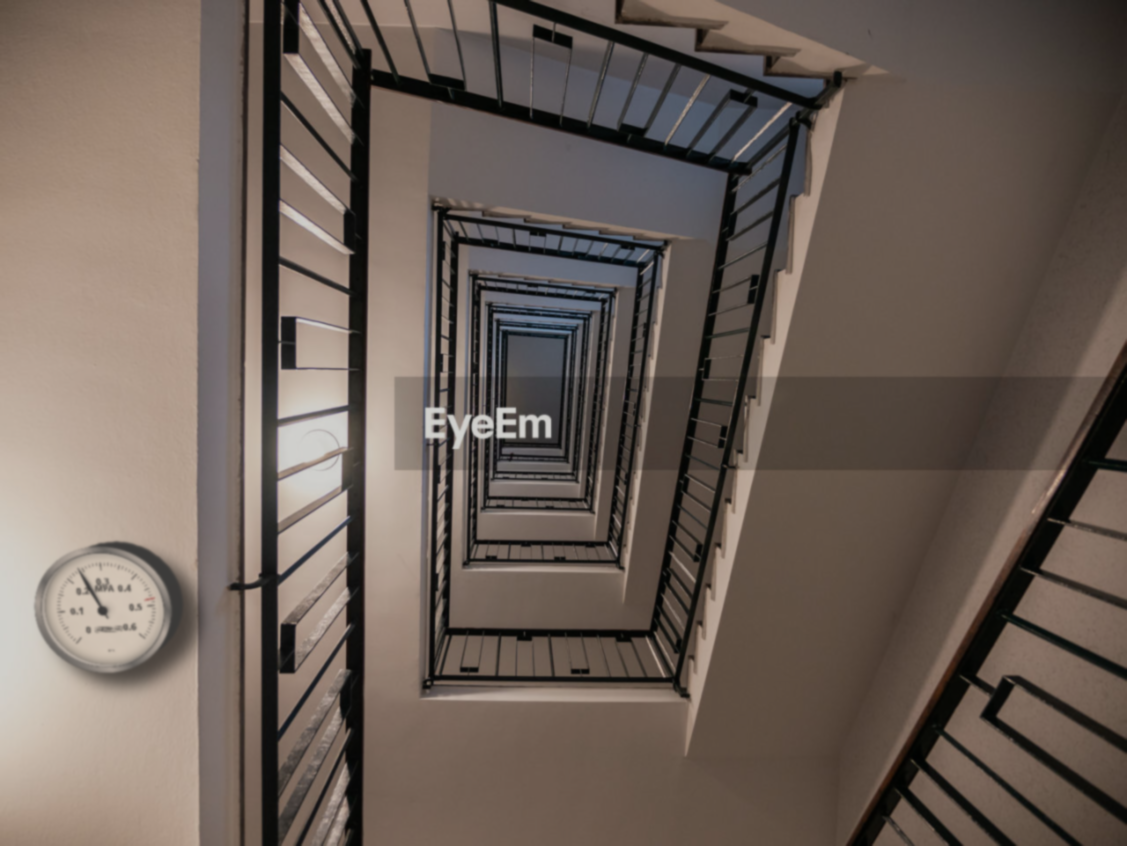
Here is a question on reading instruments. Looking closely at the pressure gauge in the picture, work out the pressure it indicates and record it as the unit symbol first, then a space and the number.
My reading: MPa 0.25
